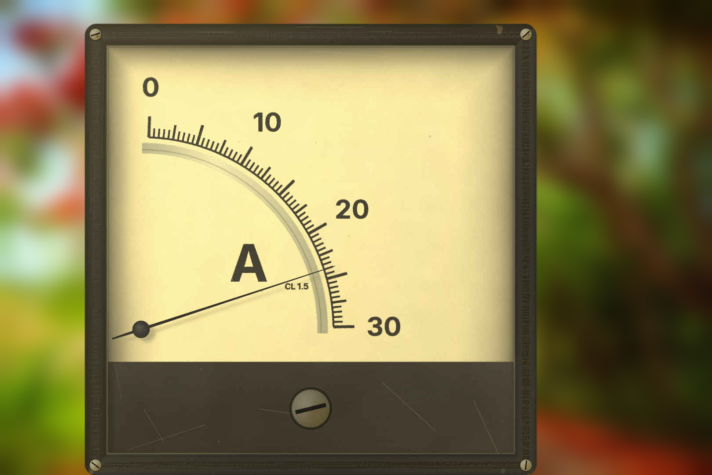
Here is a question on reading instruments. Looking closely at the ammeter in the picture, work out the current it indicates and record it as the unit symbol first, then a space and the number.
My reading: A 24
